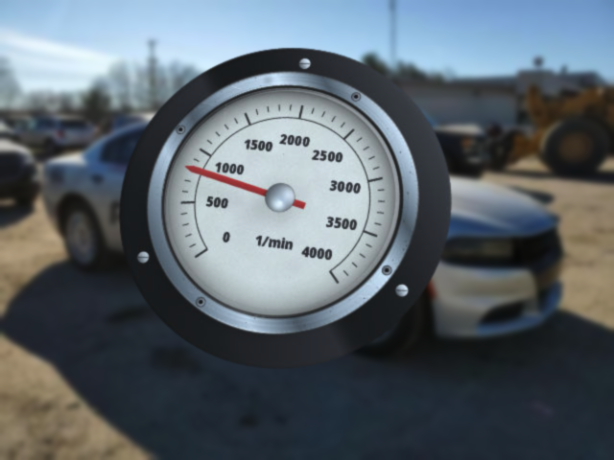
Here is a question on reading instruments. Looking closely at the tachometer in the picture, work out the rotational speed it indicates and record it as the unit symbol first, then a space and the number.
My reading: rpm 800
